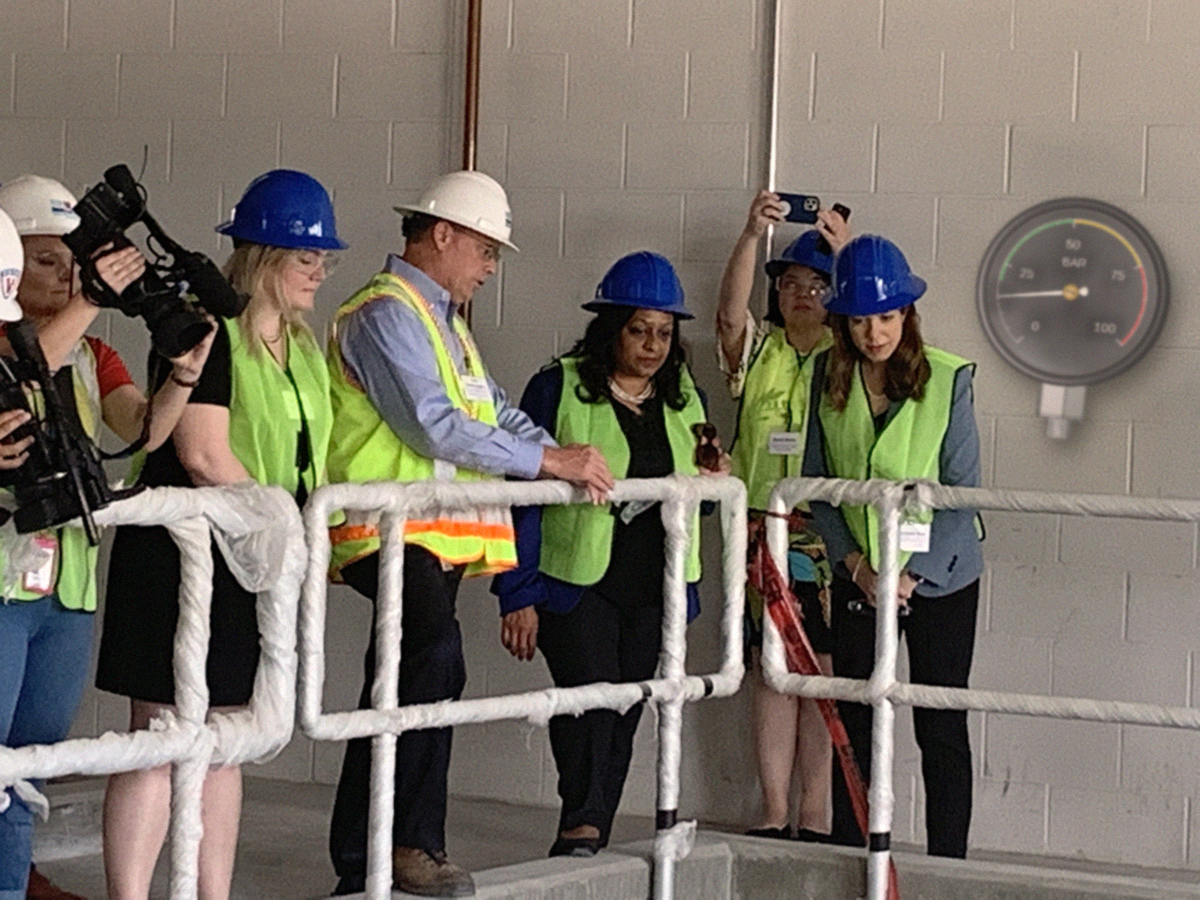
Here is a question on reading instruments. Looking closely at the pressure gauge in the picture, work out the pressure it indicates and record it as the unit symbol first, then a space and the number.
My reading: bar 15
